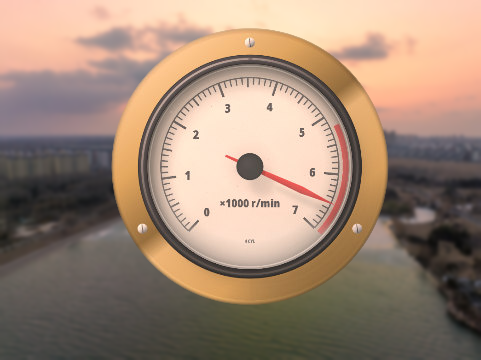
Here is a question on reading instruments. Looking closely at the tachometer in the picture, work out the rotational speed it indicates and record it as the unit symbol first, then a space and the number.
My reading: rpm 6500
